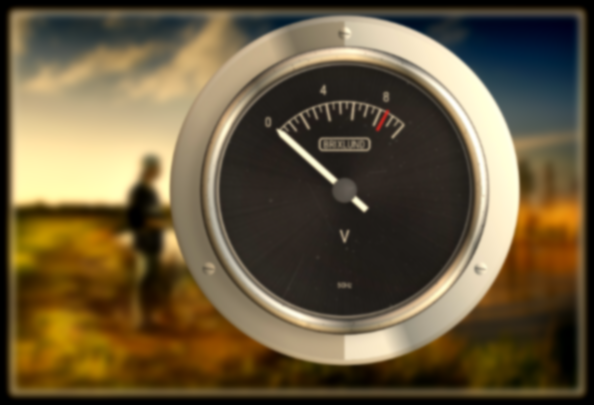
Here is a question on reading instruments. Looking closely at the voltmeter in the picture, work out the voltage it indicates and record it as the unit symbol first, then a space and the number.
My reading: V 0
